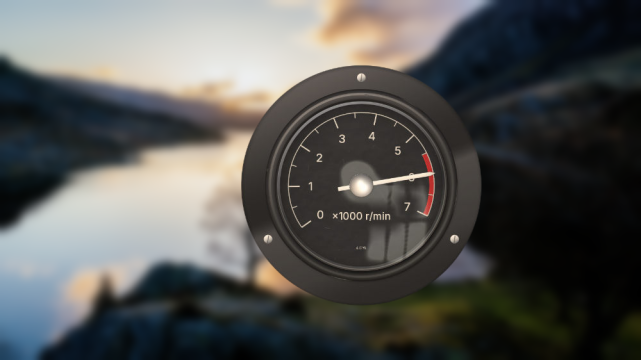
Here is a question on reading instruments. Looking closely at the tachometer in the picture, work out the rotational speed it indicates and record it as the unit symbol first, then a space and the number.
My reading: rpm 6000
